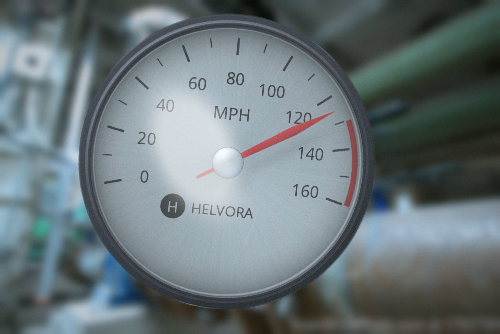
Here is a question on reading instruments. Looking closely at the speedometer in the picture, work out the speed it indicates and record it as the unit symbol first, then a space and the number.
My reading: mph 125
